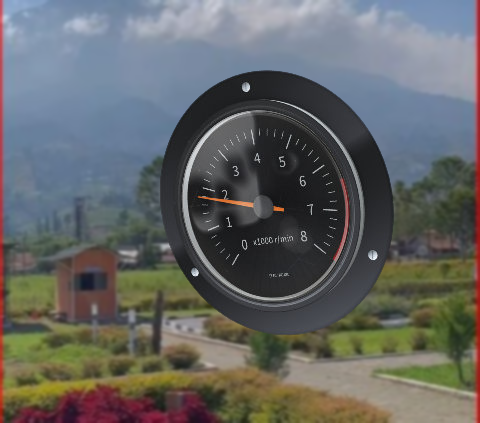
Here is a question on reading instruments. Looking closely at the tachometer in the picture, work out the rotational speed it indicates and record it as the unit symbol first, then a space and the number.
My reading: rpm 1800
